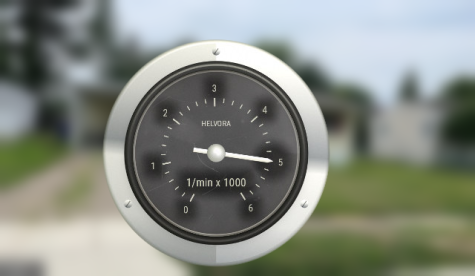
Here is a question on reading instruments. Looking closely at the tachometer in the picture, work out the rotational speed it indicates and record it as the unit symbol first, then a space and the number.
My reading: rpm 5000
